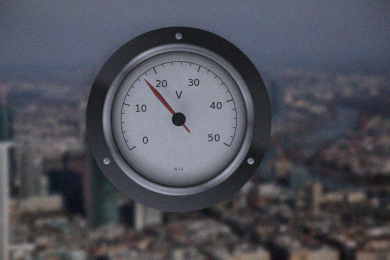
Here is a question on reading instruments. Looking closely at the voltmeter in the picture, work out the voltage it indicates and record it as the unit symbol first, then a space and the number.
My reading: V 17
